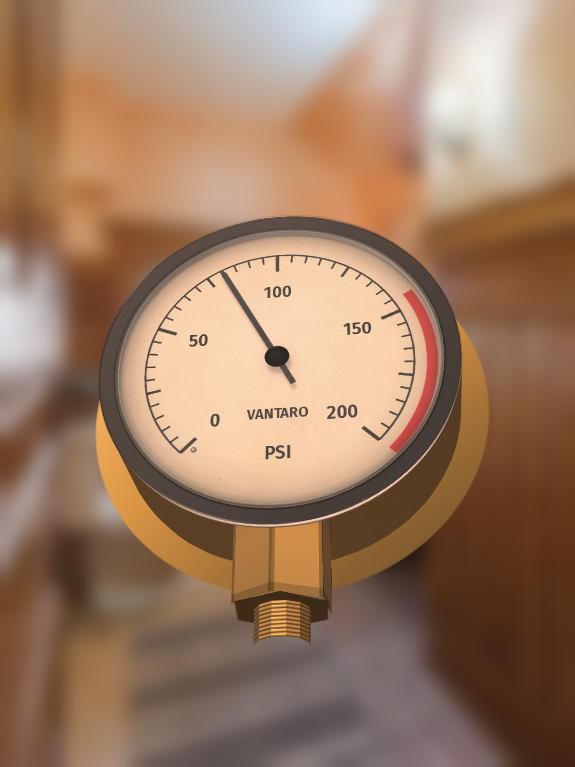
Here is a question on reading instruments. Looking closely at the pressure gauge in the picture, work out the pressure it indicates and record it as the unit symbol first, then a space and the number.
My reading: psi 80
